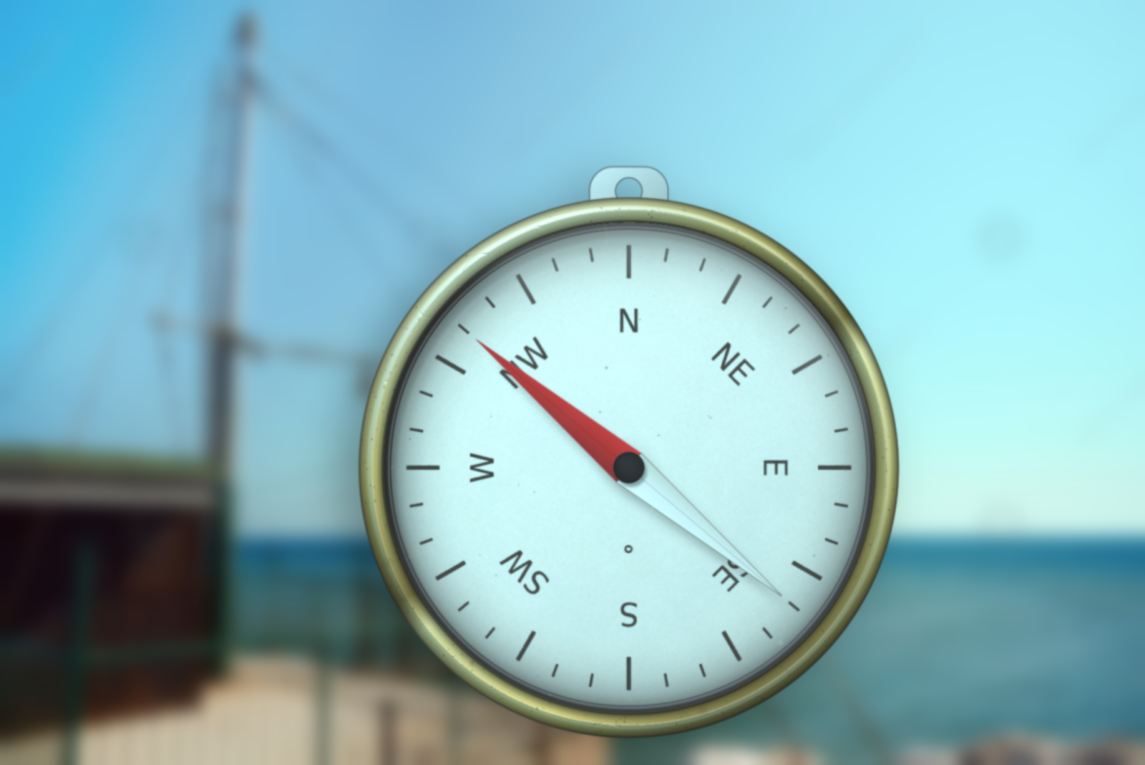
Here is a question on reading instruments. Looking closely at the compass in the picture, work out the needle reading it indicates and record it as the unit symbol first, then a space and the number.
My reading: ° 310
